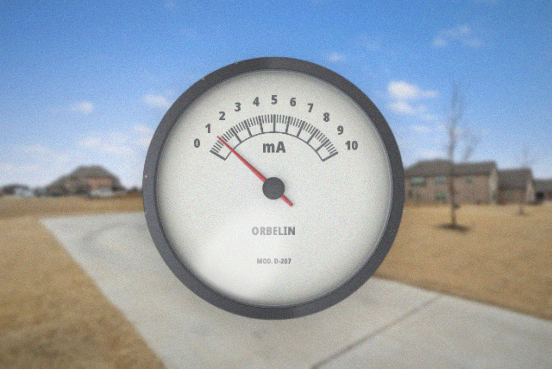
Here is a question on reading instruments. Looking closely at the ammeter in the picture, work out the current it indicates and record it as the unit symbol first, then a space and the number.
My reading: mA 1
